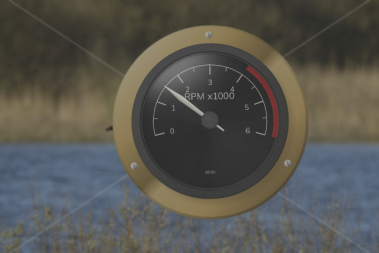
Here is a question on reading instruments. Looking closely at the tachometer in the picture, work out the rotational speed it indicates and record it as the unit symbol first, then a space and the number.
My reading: rpm 1500
